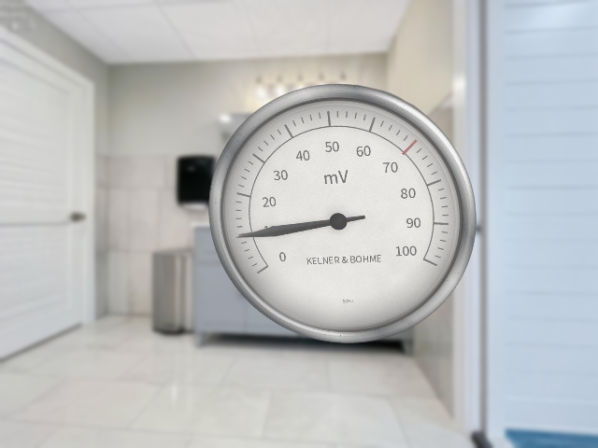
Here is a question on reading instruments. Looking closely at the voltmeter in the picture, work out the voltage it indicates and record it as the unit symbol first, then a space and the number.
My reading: mV 10
